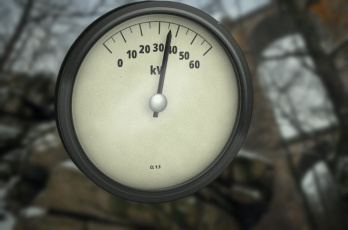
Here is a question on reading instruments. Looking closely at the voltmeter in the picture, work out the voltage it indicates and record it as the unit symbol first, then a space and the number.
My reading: kV 35
